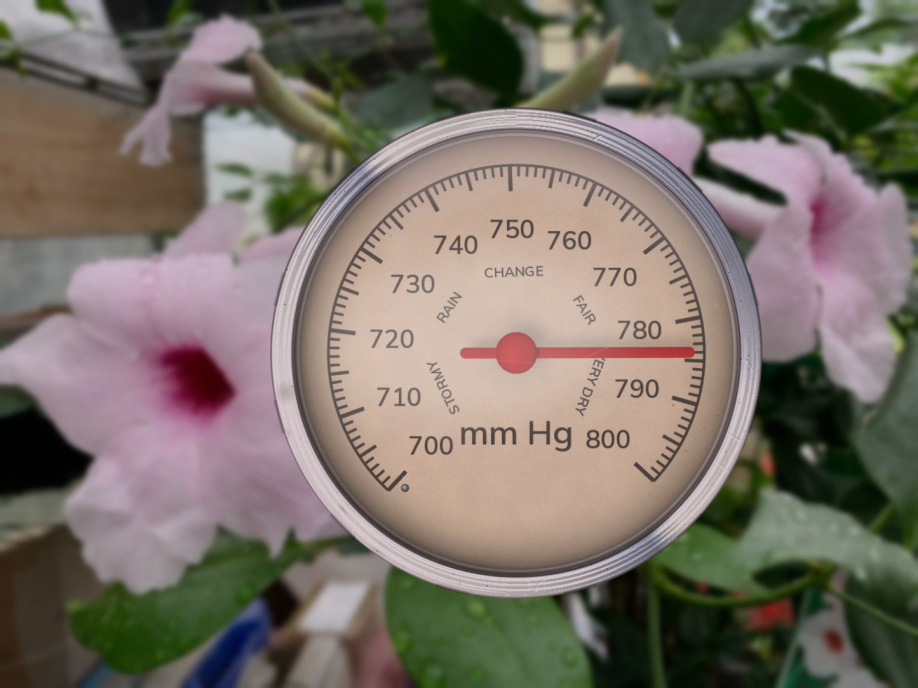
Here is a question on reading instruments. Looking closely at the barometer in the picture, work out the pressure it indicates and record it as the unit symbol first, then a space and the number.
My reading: mmHg 784
